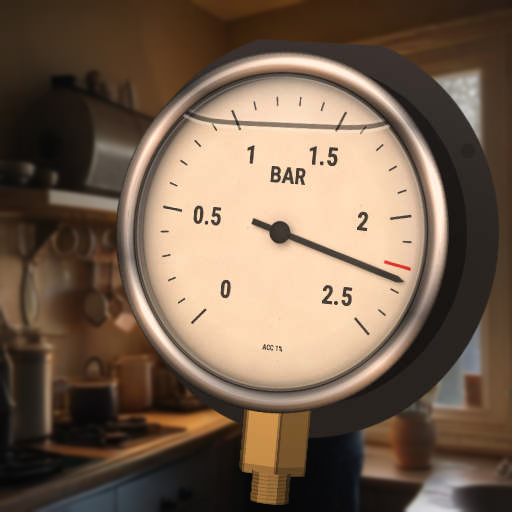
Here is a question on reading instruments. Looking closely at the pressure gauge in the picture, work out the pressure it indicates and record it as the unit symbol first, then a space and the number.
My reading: bar 2.25
